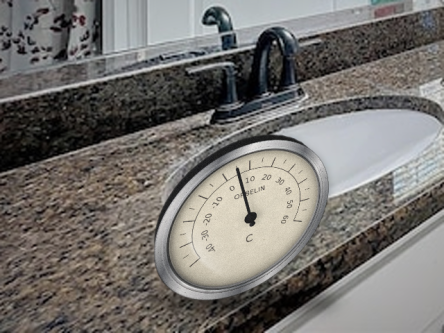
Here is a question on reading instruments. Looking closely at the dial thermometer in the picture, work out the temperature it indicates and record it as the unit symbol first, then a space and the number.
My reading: °C 5
